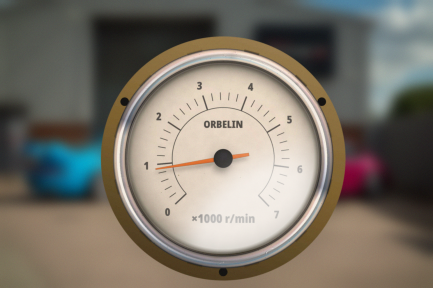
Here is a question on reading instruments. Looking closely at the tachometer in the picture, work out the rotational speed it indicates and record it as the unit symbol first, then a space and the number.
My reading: rpm 900
